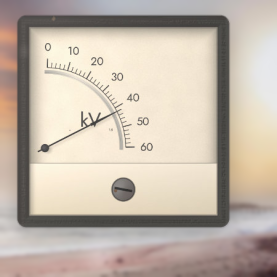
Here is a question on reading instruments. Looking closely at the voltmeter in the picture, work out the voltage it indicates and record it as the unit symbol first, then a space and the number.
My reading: kV 42
